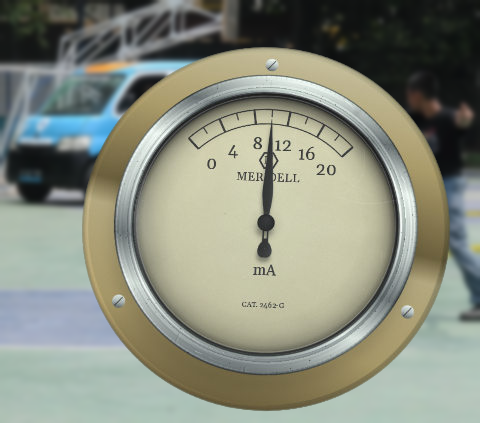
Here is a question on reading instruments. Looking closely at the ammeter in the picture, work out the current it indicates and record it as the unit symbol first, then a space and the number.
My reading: mA 10
